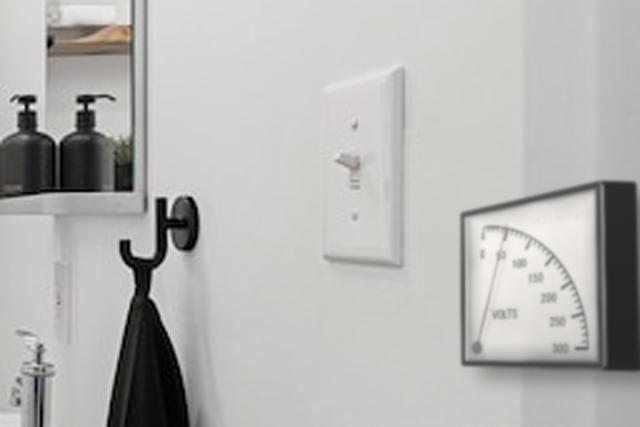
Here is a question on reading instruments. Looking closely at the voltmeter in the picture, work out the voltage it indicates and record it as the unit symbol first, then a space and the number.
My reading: V 50
